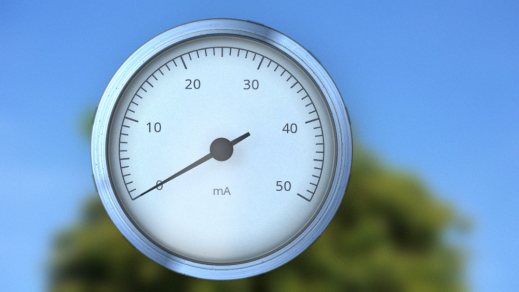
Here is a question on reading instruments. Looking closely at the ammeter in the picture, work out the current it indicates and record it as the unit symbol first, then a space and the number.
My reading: mA 0
